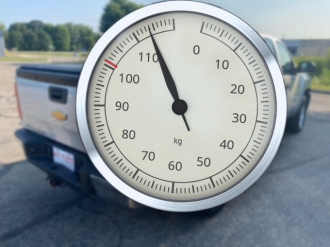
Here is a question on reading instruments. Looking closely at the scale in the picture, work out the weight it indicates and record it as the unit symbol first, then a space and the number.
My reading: kg 114
